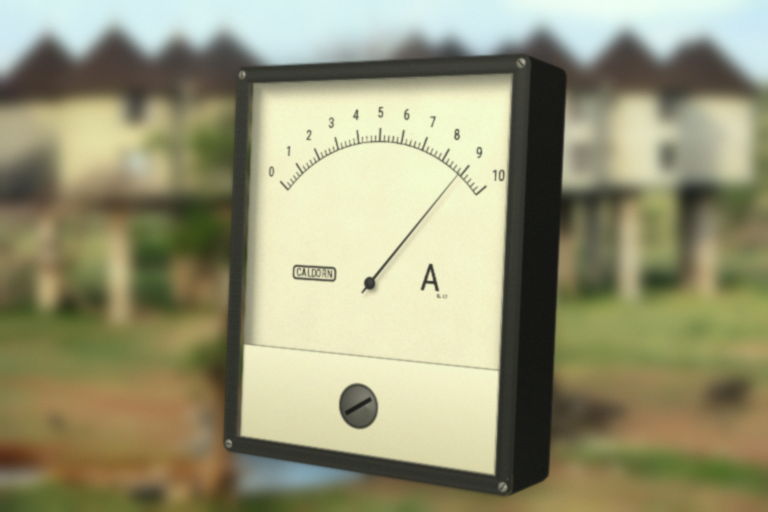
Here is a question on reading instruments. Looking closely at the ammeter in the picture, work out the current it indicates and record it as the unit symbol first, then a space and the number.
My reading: A 9
